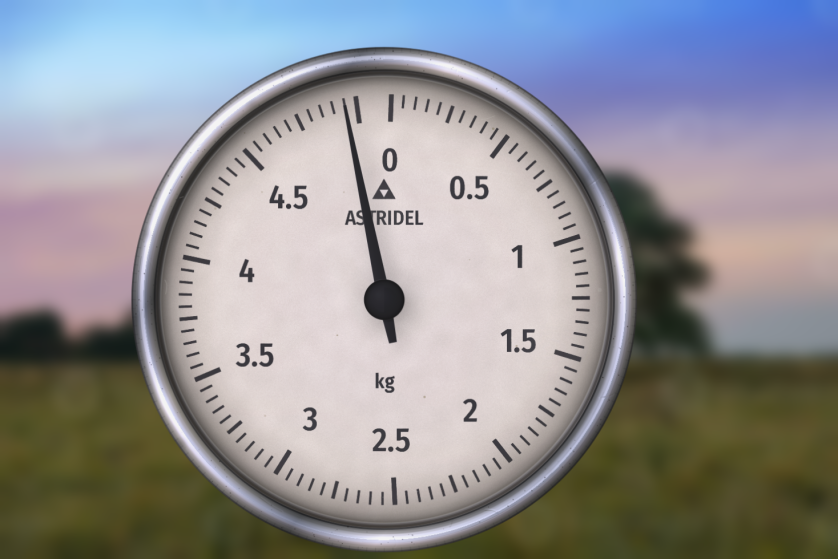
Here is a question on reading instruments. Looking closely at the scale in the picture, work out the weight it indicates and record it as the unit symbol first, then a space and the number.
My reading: kg 4.95
